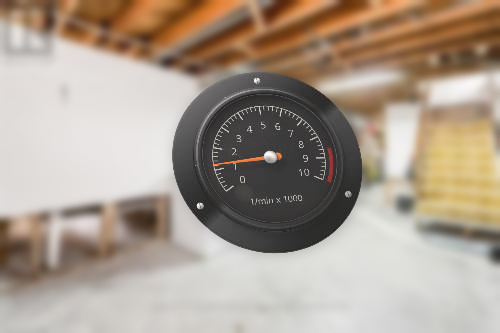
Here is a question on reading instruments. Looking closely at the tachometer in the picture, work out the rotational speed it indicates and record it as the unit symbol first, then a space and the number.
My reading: rpm 1200
